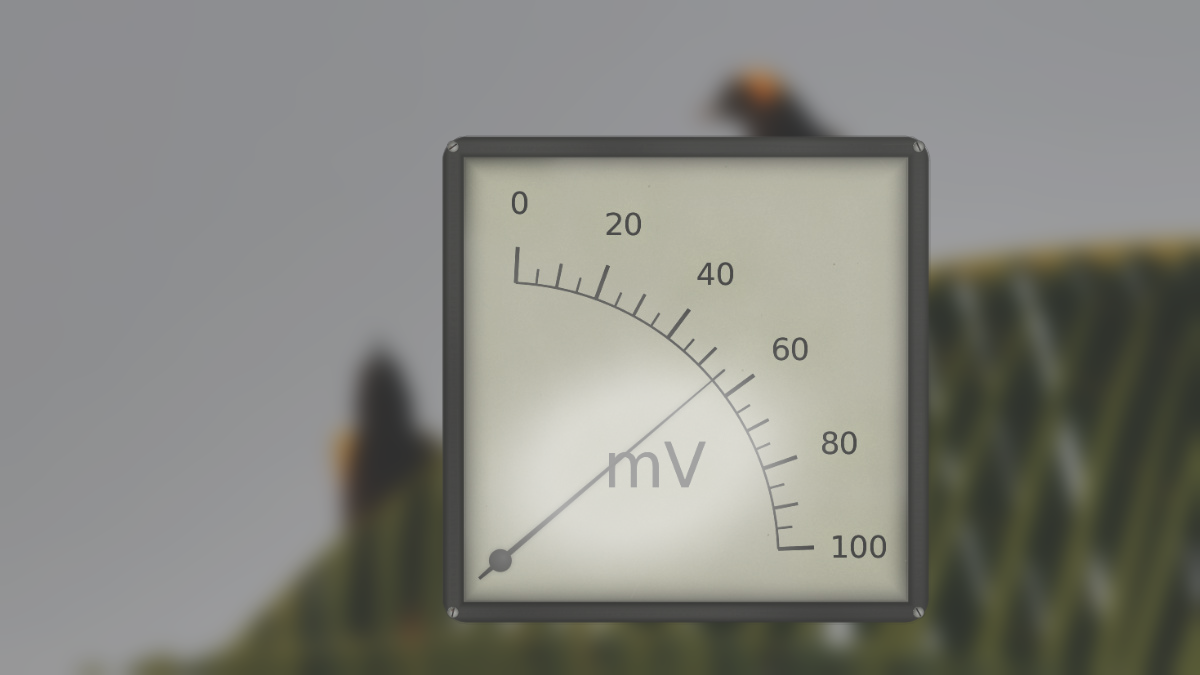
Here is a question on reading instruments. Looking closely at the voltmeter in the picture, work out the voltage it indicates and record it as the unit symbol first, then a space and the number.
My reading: mV 55
